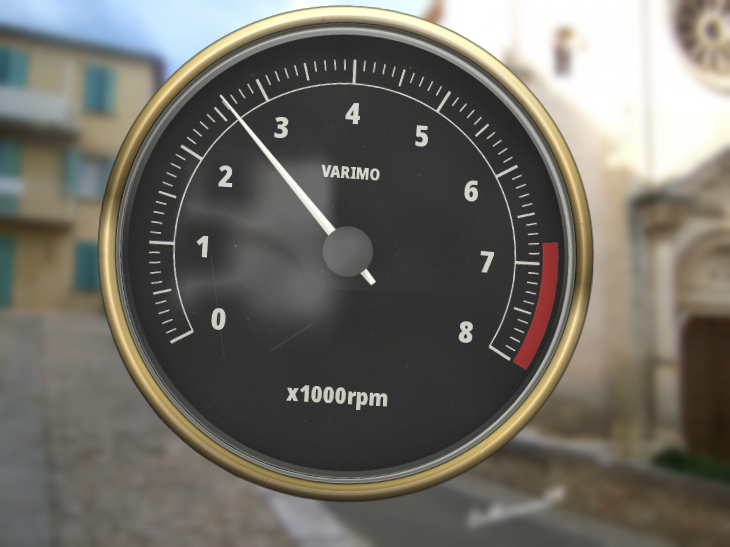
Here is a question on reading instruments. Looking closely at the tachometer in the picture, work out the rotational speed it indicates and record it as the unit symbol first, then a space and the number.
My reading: rpm 2600
